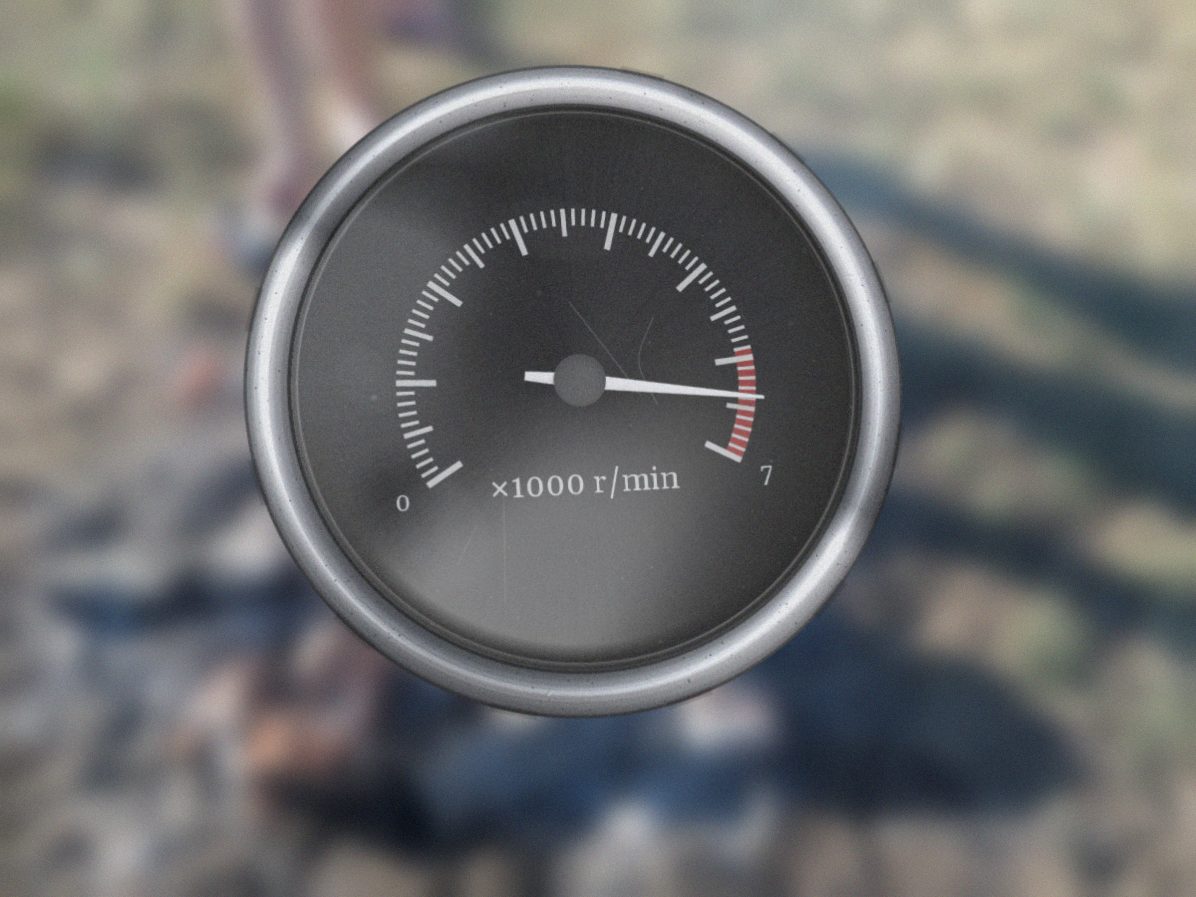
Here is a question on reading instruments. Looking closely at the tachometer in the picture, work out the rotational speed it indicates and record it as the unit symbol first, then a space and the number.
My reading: rpm 6400
